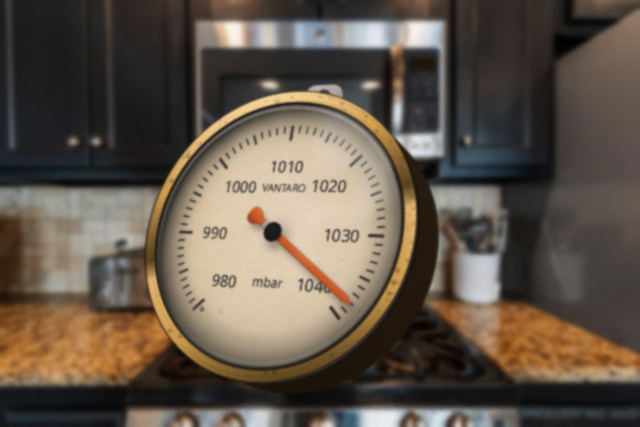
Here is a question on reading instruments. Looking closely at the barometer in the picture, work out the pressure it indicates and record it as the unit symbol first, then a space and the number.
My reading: mbar 1038
